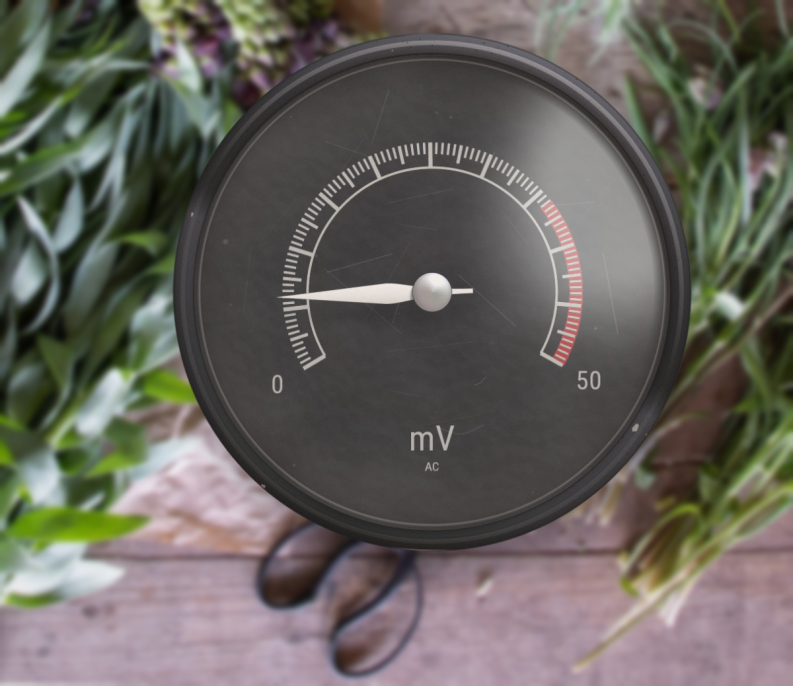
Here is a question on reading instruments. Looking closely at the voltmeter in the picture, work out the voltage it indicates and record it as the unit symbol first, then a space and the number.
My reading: mV 6
